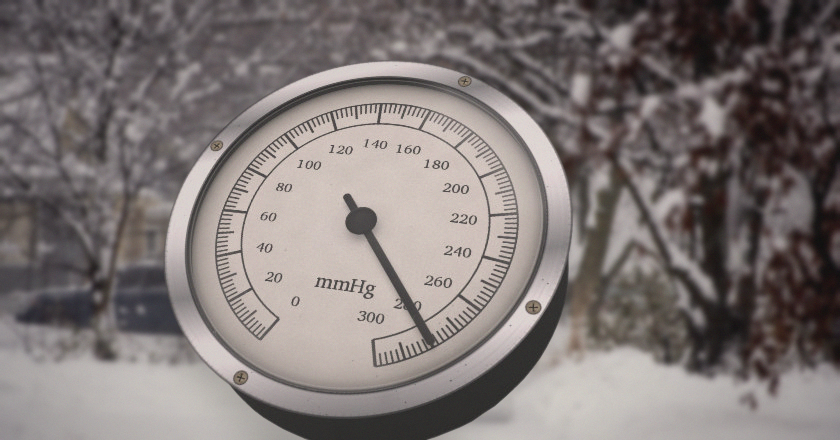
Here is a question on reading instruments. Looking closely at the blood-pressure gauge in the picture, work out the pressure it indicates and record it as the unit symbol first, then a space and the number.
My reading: mmHg 280
